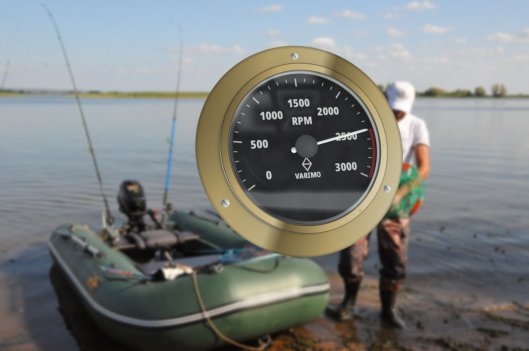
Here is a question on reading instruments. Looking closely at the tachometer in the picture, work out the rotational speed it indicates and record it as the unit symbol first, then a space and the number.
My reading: rpm 2500
